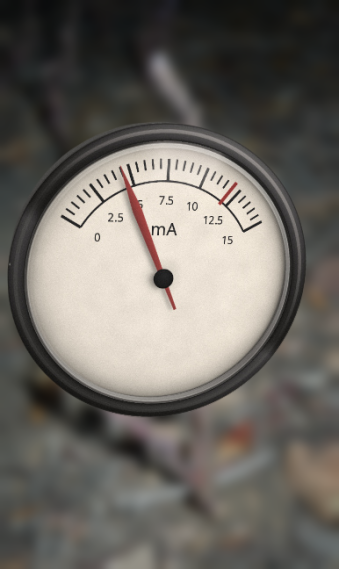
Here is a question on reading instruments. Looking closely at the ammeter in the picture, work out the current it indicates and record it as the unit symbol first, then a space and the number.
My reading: mA 4.5
